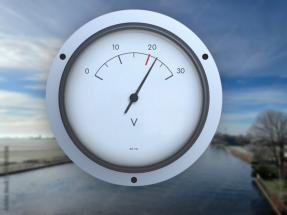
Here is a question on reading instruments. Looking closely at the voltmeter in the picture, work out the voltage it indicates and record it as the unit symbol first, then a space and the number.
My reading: V 22.5
